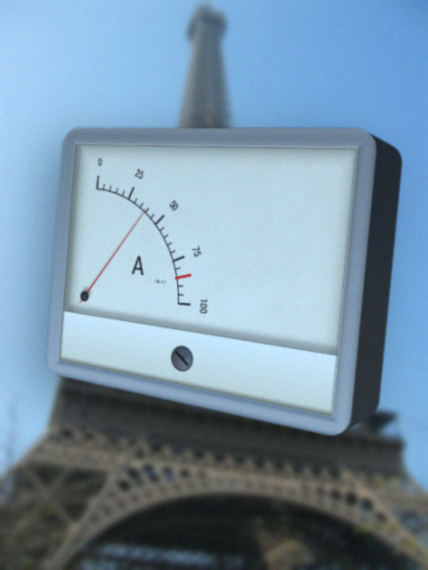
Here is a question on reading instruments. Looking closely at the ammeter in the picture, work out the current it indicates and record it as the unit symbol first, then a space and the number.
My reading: A 40
